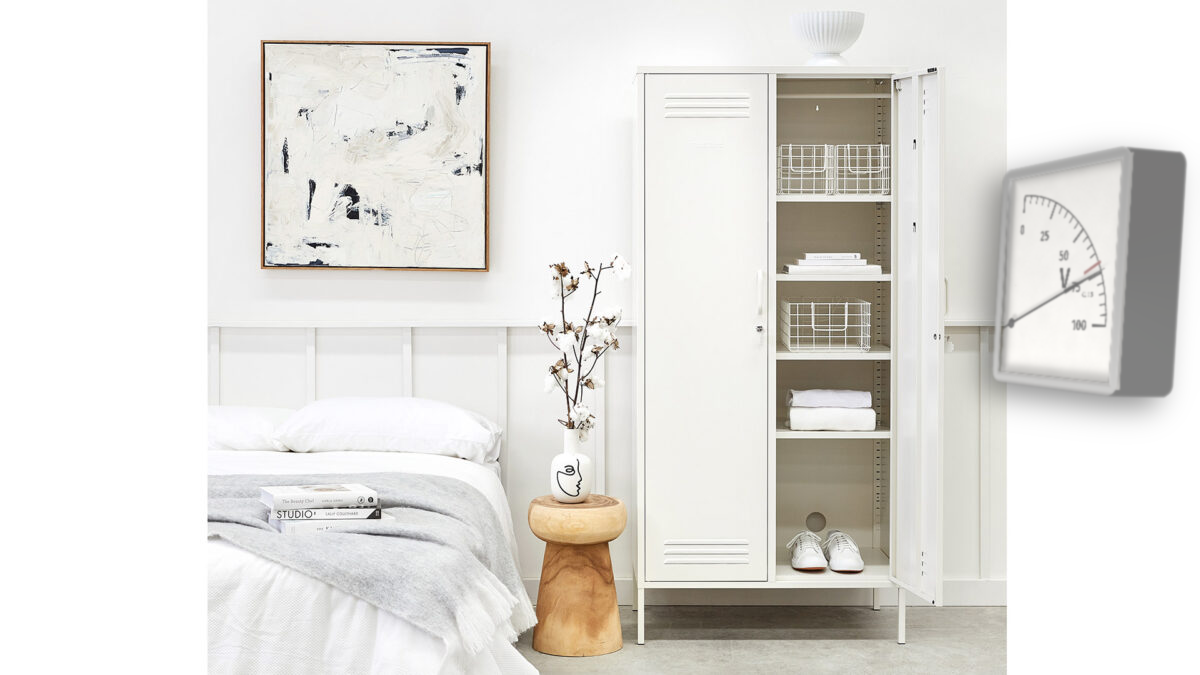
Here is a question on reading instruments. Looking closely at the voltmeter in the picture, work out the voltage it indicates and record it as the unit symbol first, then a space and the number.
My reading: V 75
